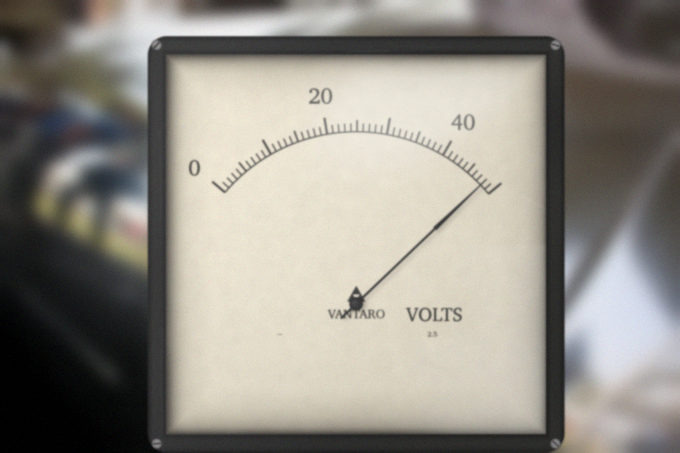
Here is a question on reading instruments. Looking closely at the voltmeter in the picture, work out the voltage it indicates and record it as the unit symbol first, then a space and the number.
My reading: V 48
